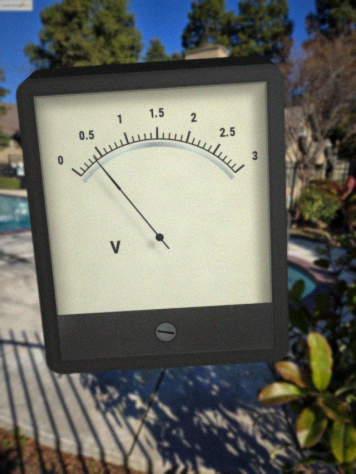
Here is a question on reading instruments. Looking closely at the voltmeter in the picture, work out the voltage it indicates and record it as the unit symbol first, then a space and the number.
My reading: V 0.4
